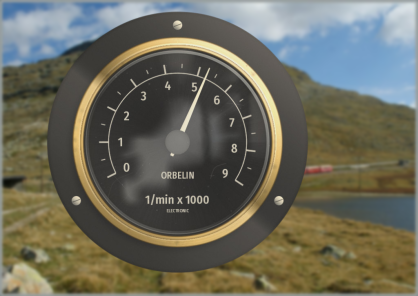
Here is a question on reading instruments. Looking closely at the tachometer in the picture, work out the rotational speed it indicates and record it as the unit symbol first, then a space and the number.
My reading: rpm 5250
